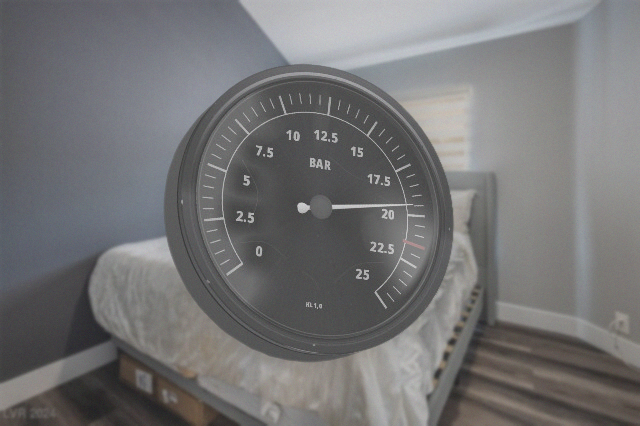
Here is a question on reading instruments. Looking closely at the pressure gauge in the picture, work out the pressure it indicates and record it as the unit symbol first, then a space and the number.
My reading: bar 19.5
